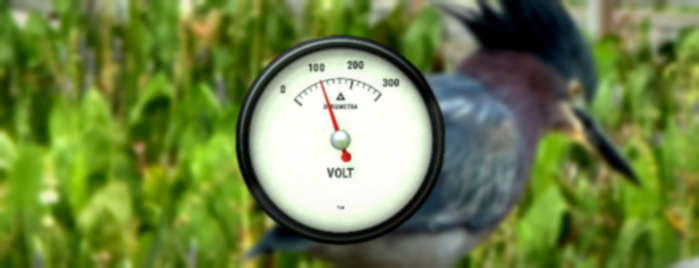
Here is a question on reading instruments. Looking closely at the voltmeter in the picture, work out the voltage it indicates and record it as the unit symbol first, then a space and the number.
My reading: V 100
